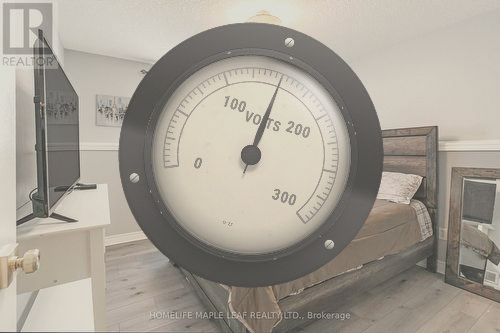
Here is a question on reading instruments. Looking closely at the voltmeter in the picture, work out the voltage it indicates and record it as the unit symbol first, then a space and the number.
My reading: V 150
